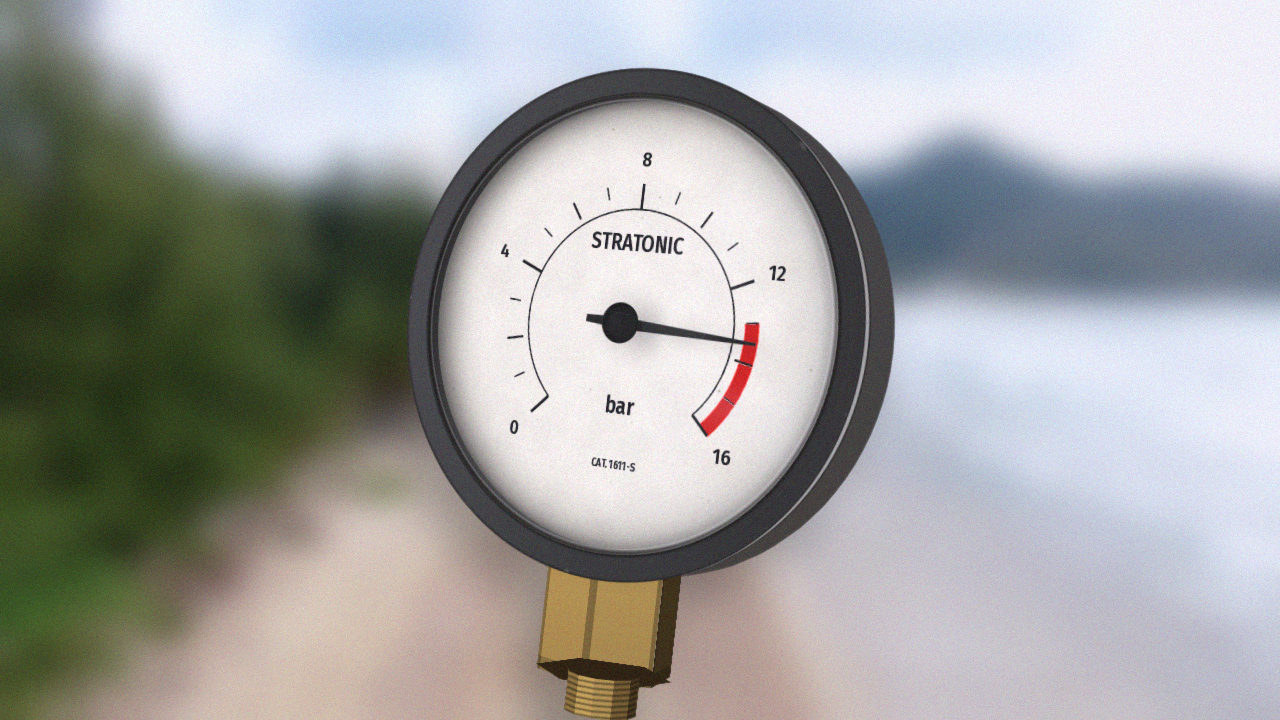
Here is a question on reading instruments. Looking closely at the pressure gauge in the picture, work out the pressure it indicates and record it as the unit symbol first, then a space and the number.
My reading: bar 13.5
